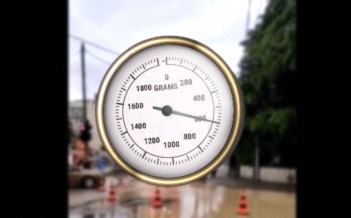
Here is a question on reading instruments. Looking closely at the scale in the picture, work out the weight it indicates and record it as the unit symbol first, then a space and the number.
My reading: g 600
